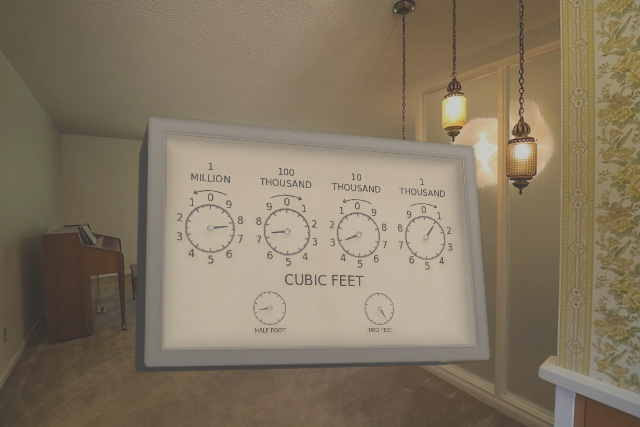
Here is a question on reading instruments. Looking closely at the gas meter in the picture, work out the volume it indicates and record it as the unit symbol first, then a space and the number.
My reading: ft³ 773100
